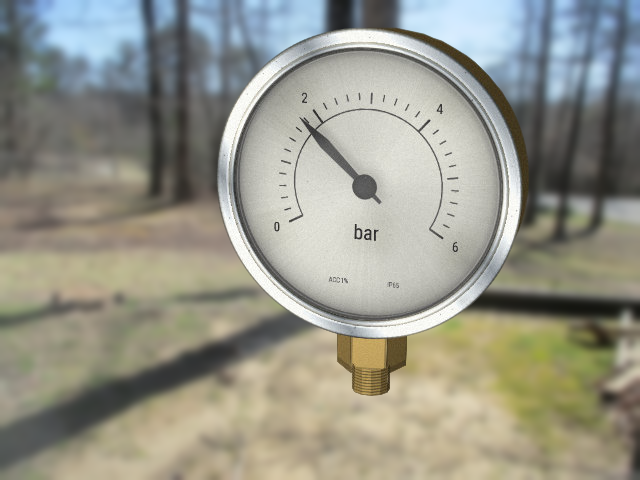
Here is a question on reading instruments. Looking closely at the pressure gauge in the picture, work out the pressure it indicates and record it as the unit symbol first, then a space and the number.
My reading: bar 1.8
